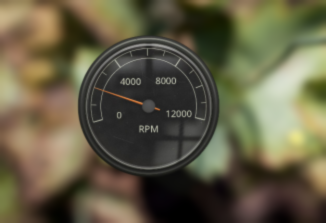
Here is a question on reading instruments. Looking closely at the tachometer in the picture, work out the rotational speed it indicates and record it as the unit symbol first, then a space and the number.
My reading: rpm 2000
